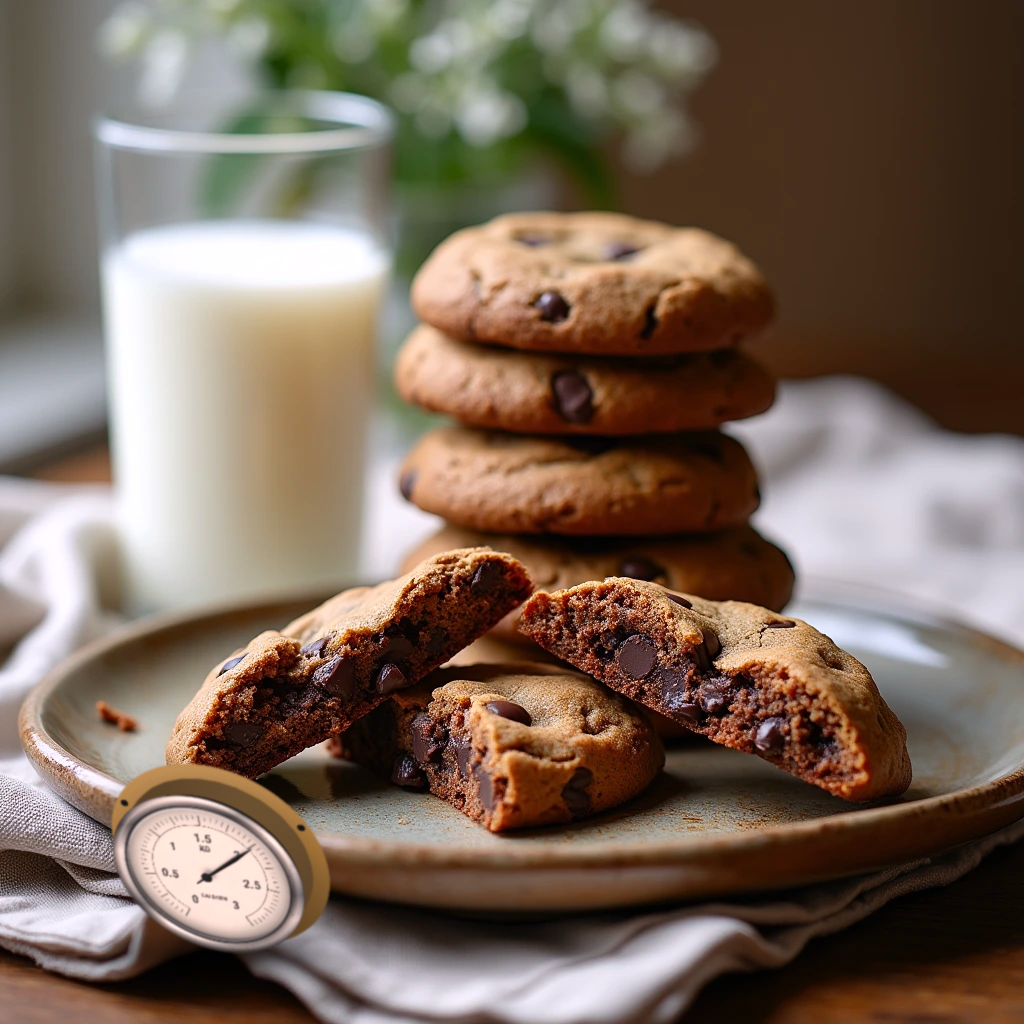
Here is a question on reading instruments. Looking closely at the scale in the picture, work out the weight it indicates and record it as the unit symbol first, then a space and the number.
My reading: kg 2
